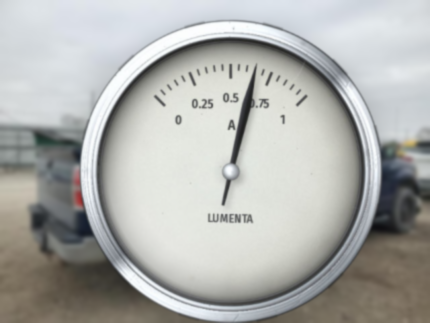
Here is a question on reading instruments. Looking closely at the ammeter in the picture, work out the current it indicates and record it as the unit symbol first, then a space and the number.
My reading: A 0.65
